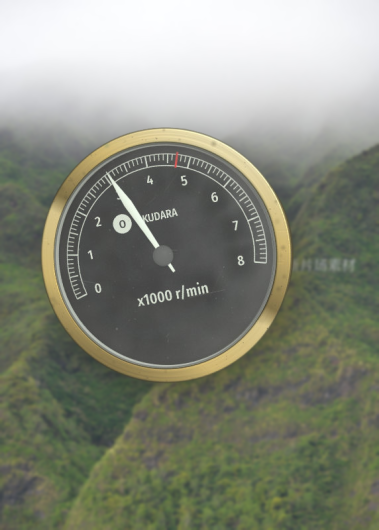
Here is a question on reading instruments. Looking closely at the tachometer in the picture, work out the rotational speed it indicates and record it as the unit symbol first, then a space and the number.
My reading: rpm 3100
